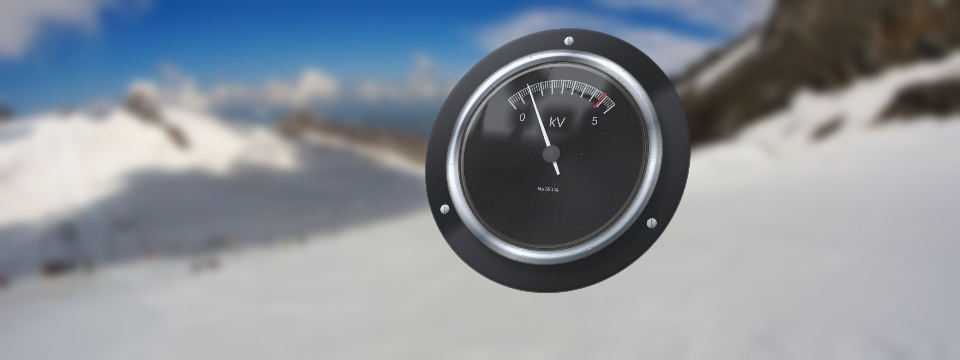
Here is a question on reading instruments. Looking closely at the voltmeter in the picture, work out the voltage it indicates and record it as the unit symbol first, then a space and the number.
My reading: kV 1
